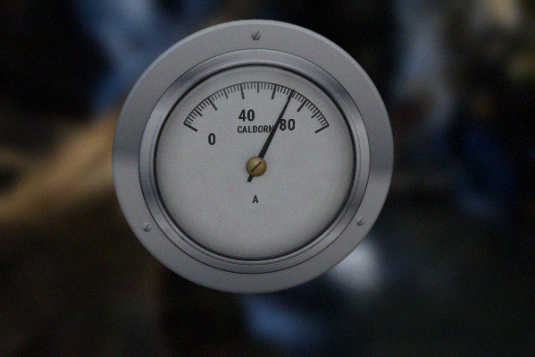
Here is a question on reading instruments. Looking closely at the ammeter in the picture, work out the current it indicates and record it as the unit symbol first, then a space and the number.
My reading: A 70
